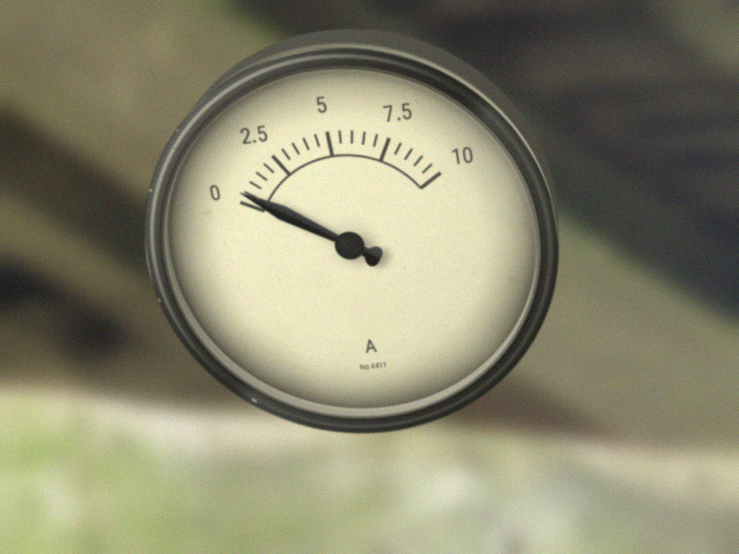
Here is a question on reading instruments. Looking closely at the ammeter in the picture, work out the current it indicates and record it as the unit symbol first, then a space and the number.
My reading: A 0.5
